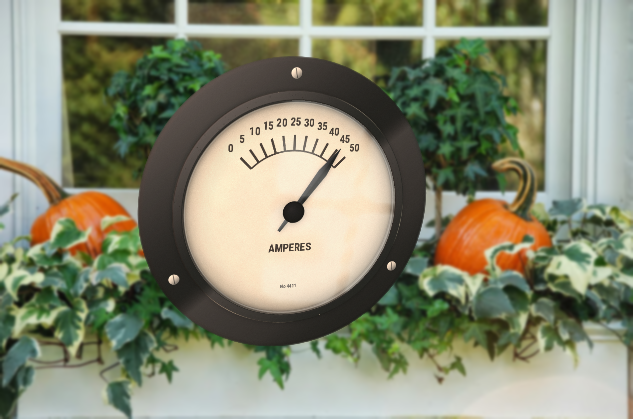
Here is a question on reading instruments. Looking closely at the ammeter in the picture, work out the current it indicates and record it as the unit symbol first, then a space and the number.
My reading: A 45
